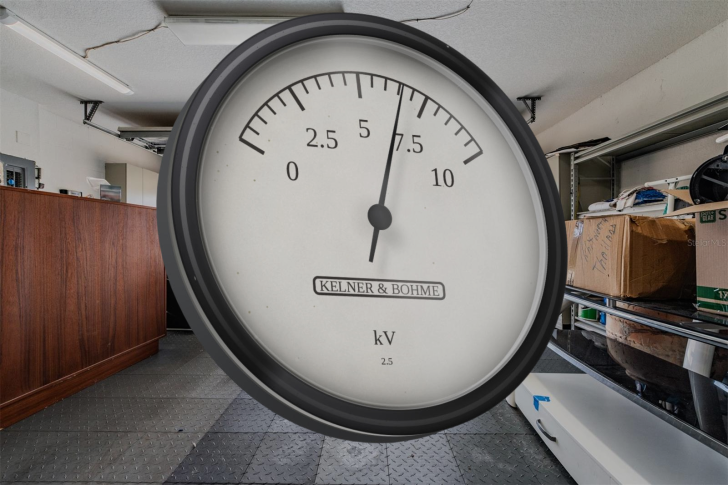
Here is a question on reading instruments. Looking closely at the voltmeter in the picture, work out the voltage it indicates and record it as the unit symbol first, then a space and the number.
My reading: kV 6.5
